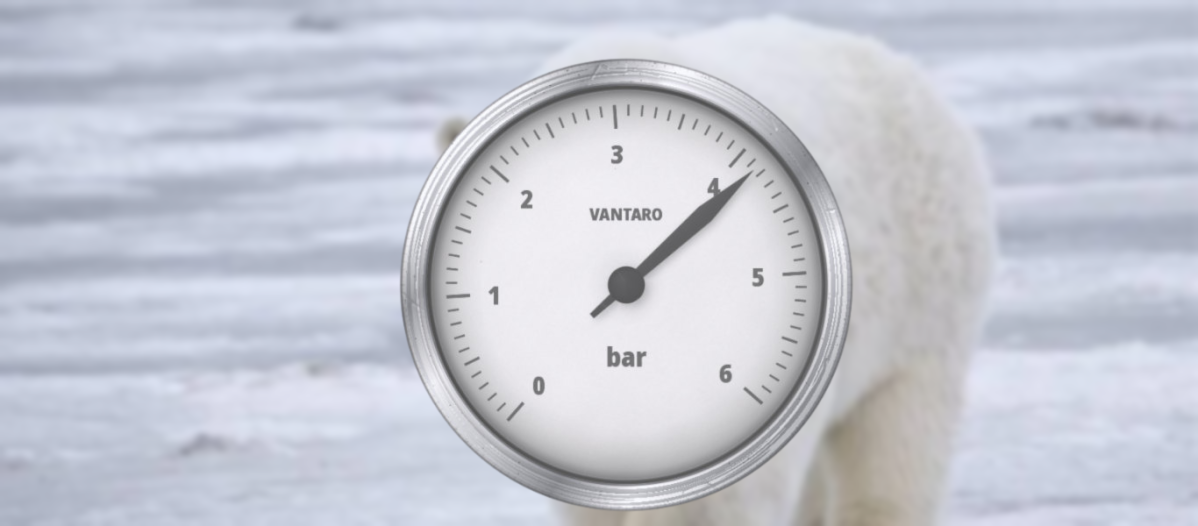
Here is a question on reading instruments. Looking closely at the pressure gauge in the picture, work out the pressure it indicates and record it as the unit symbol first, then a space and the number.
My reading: bar 4.15
